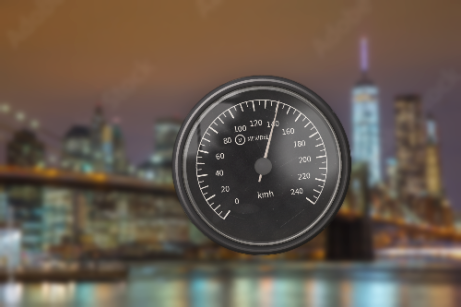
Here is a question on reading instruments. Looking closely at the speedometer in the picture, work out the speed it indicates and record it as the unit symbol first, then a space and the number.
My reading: km/h 140
